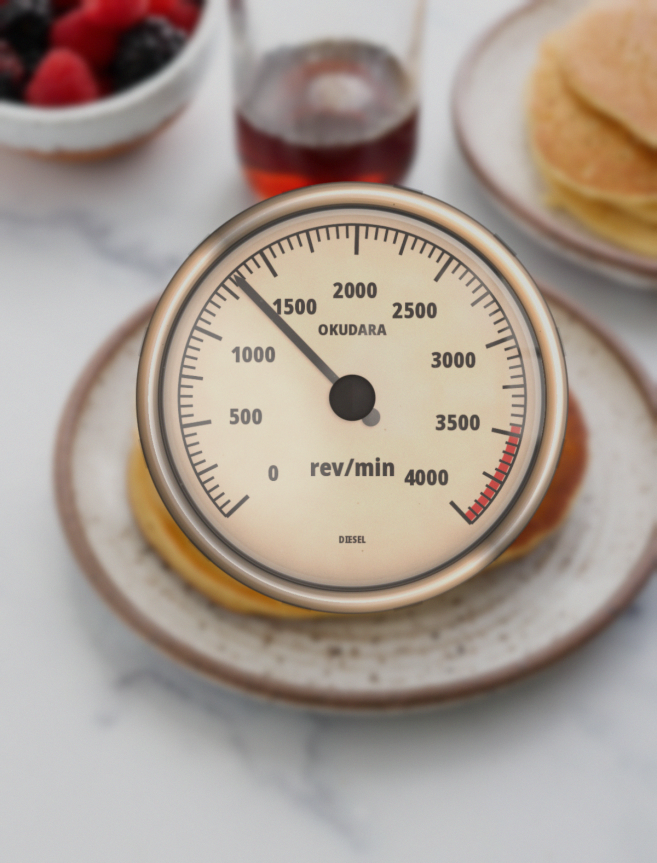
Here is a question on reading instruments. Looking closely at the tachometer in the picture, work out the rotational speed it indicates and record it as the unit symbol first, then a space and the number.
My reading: rpm 1325
